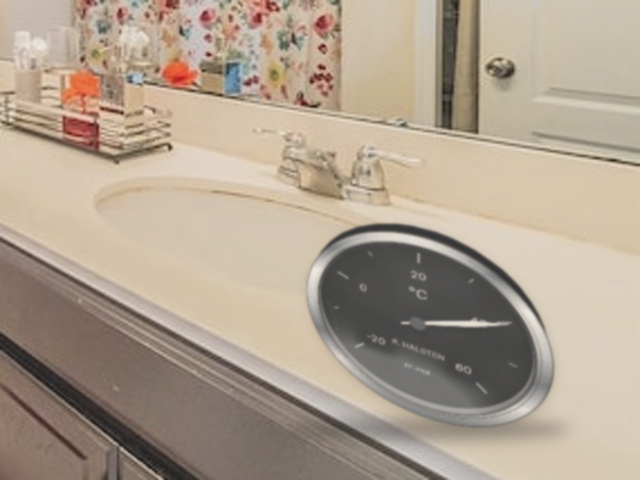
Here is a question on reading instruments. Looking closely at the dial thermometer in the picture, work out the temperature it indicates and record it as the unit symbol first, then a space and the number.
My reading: °C 40
